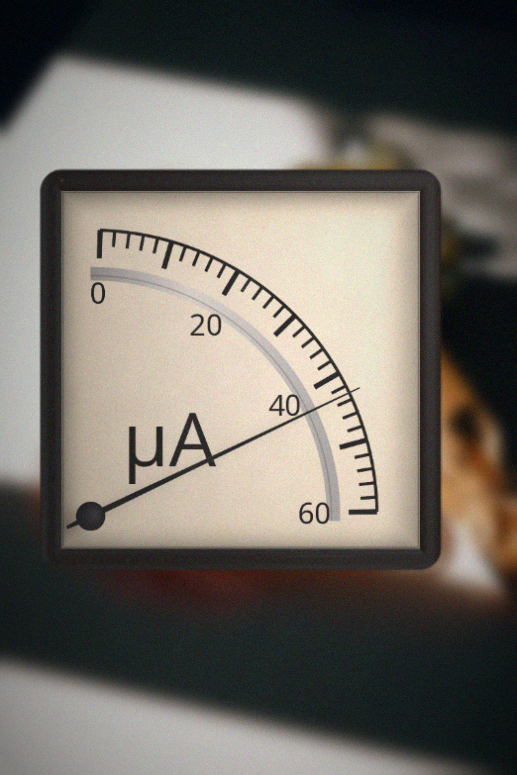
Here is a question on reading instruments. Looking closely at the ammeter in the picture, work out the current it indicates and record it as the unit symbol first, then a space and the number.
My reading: µA 43
